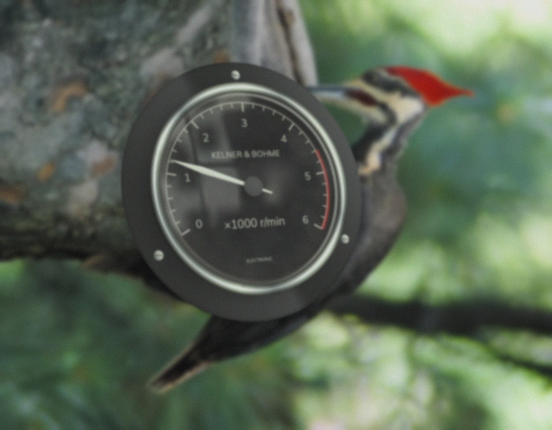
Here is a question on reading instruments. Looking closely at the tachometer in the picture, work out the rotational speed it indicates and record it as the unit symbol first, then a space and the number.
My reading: rpm 1200
